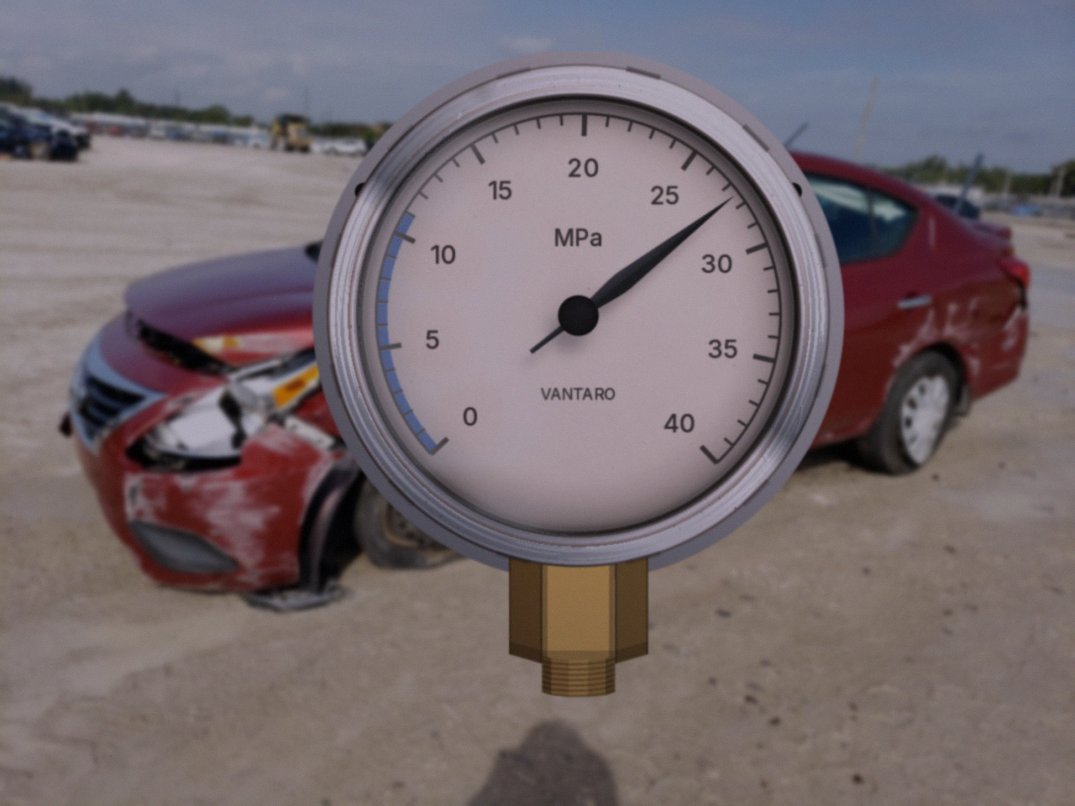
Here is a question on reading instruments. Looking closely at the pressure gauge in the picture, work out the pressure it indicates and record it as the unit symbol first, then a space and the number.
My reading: MPa 27.5
